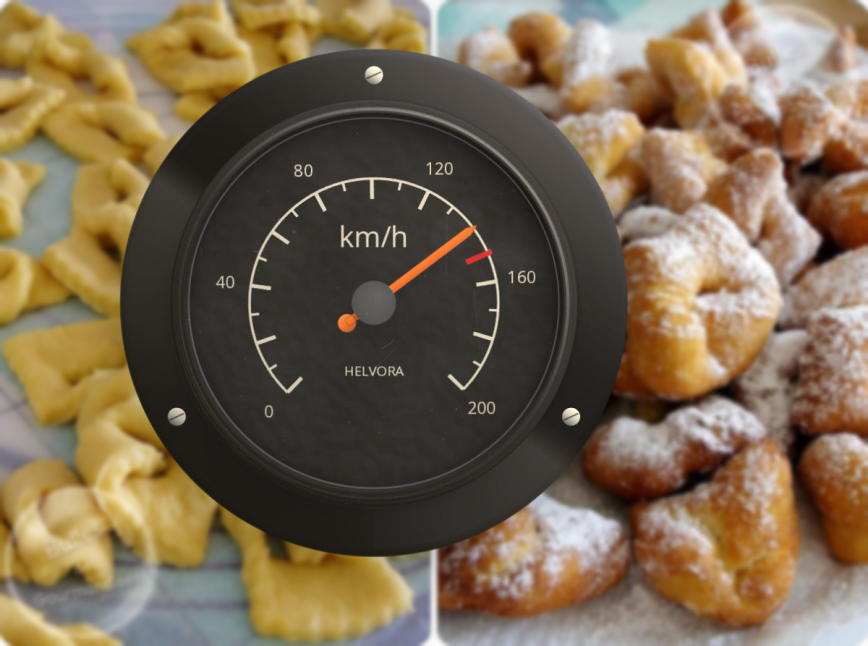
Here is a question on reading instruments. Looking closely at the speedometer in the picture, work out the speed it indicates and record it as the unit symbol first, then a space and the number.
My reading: km/h 140
